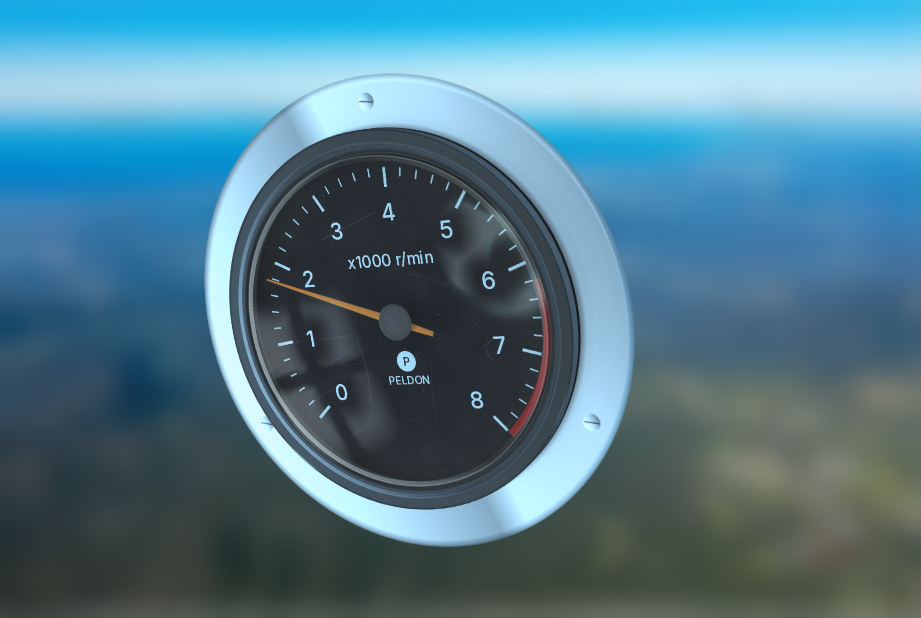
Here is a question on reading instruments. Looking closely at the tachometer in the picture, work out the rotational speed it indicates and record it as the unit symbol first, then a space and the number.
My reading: rpm 1800
